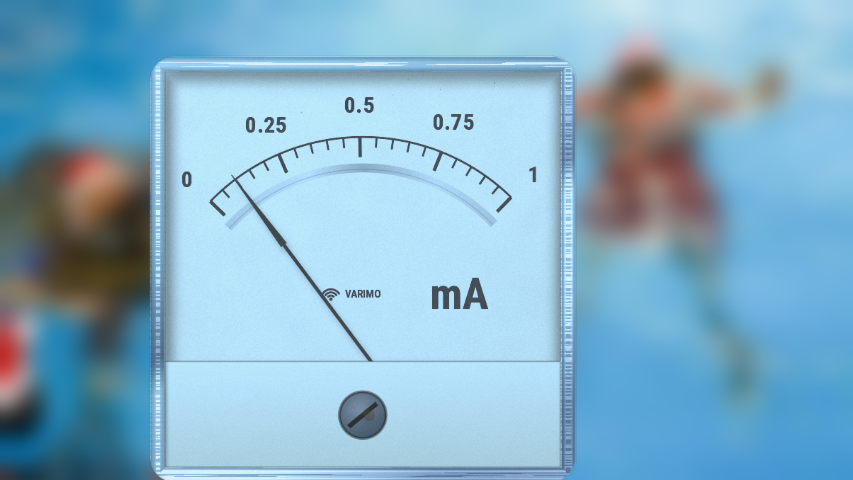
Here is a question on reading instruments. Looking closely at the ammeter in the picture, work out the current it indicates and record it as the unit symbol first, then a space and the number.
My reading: mA 0.1
